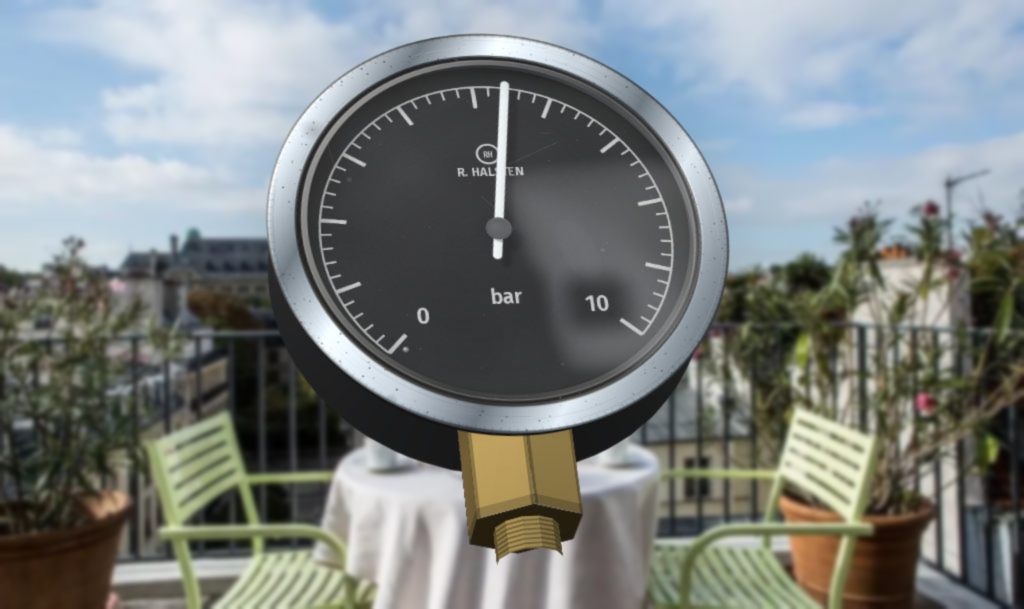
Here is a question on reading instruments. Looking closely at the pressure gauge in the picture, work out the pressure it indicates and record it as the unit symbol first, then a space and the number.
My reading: bar 5.4
